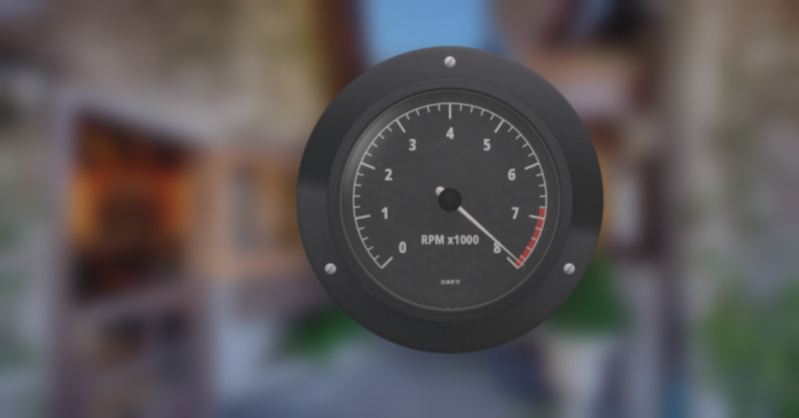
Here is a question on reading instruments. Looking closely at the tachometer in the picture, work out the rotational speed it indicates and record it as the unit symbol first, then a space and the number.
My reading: rpm 7900
